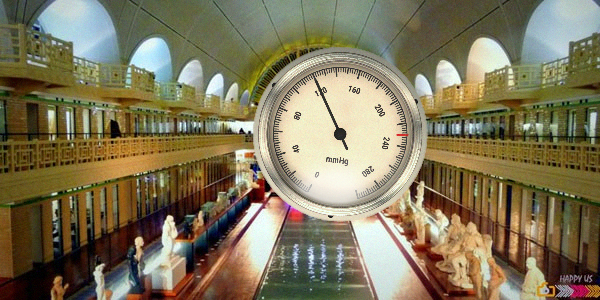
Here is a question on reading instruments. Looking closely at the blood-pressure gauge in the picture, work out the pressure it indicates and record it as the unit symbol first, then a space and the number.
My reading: mmHg 120
